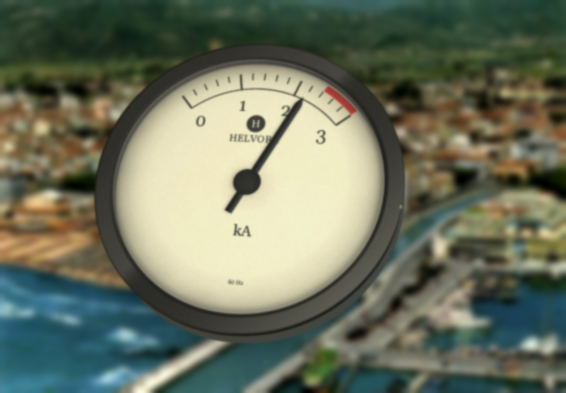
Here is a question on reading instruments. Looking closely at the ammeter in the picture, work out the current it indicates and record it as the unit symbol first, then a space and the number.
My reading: kA 2.2
